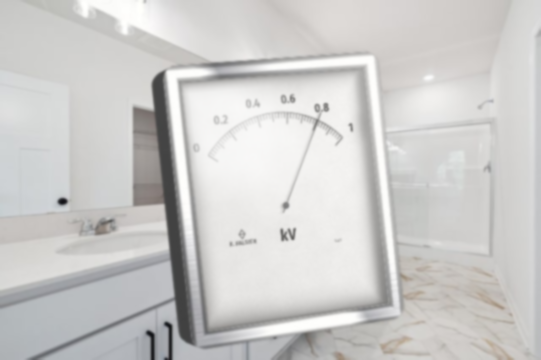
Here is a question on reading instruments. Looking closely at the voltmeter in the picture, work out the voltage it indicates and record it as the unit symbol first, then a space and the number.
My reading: kV 0.8
